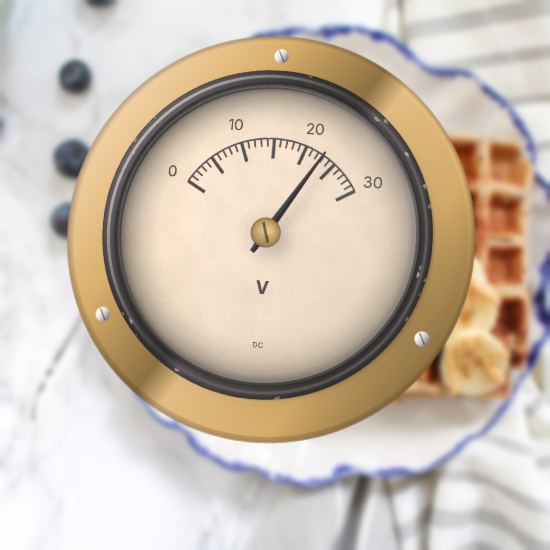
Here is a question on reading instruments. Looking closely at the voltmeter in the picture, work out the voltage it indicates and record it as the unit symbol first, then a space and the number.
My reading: V 23
